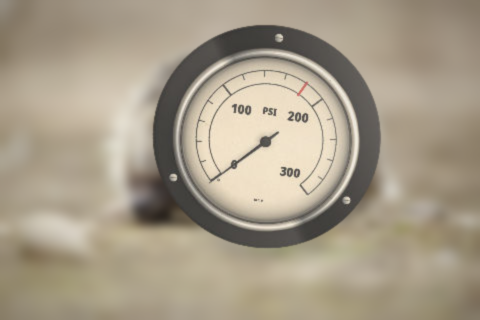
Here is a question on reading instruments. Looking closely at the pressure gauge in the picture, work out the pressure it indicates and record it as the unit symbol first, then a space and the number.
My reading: psi 0
